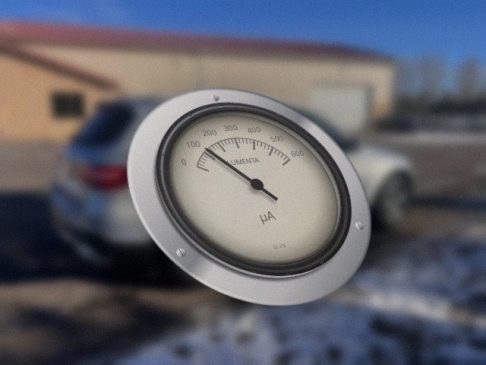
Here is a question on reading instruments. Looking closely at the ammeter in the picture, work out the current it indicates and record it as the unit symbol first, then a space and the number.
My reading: µA 100
